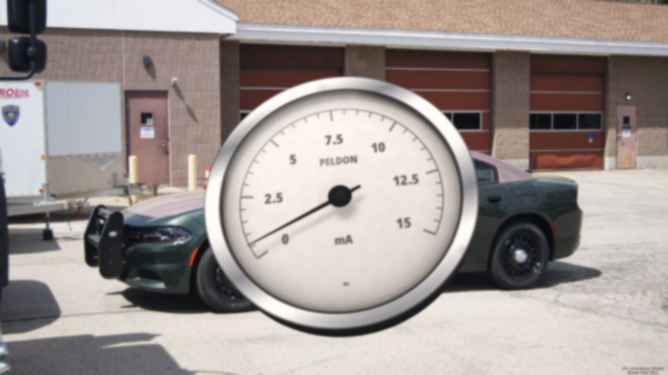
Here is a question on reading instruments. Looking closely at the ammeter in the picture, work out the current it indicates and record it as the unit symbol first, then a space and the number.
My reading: mA 0.5
